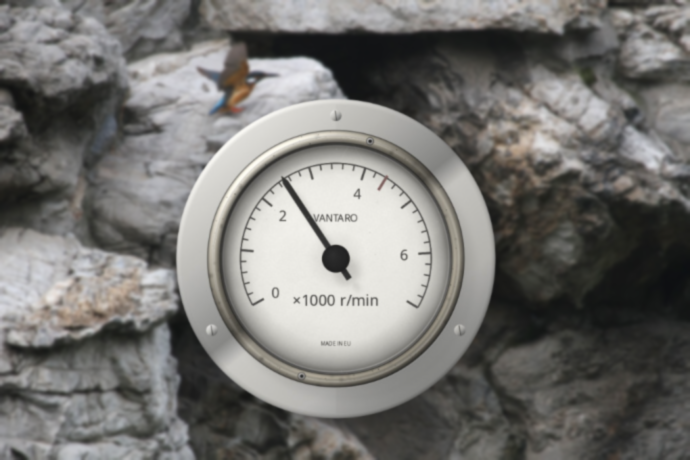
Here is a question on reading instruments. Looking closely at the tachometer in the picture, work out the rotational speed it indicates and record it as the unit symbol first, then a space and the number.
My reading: rpm 2500
